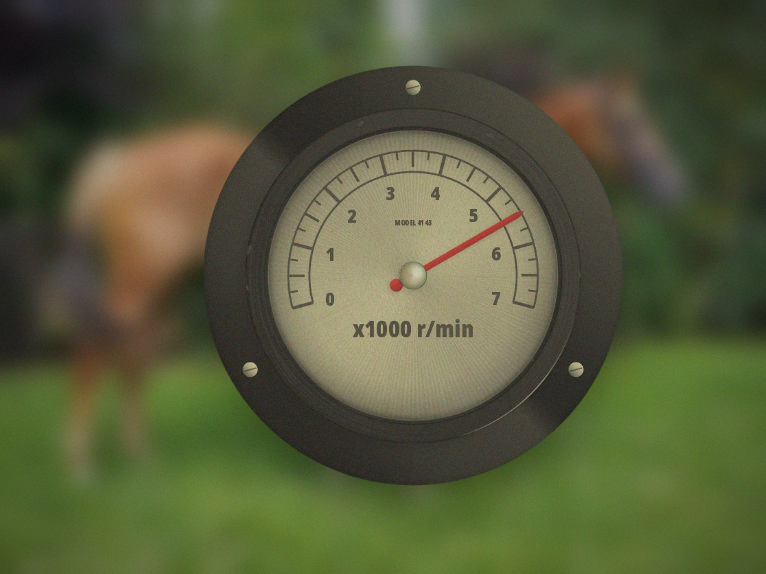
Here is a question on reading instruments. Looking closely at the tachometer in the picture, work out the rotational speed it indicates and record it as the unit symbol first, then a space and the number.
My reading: rpm 5500
